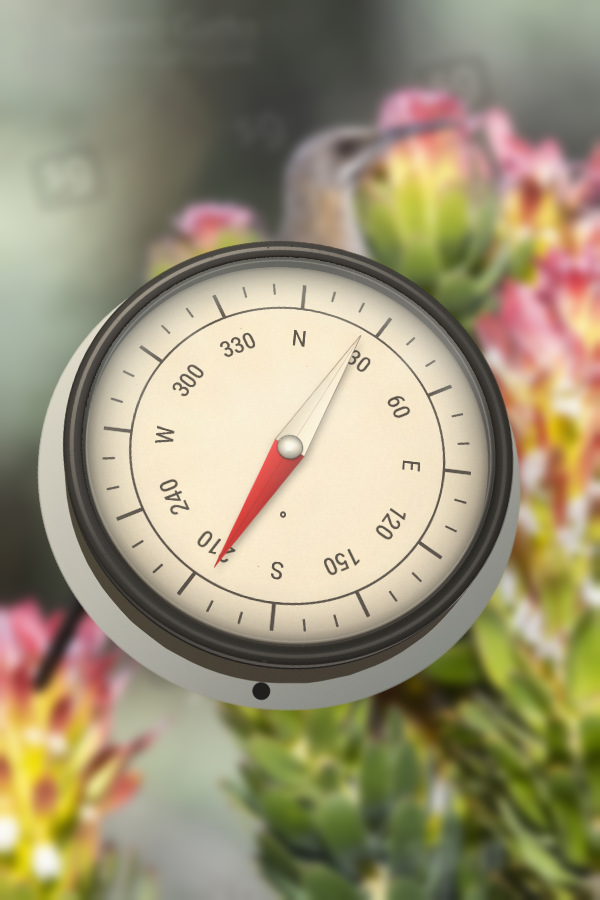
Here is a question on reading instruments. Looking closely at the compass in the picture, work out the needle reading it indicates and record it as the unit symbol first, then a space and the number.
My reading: ° 205
